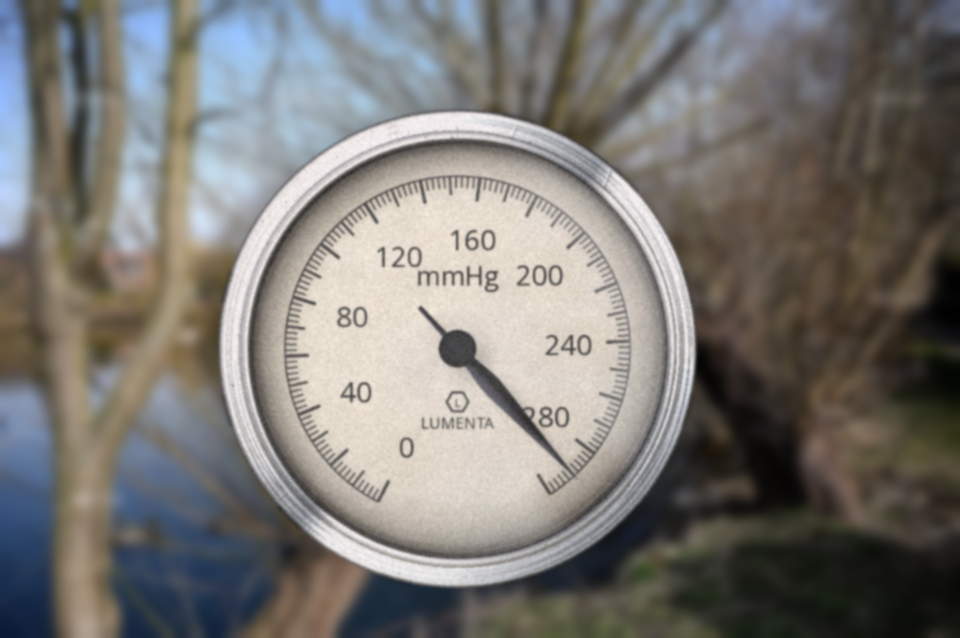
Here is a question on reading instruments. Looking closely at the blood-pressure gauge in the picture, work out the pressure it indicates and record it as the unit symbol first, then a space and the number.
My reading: mmHg 290
